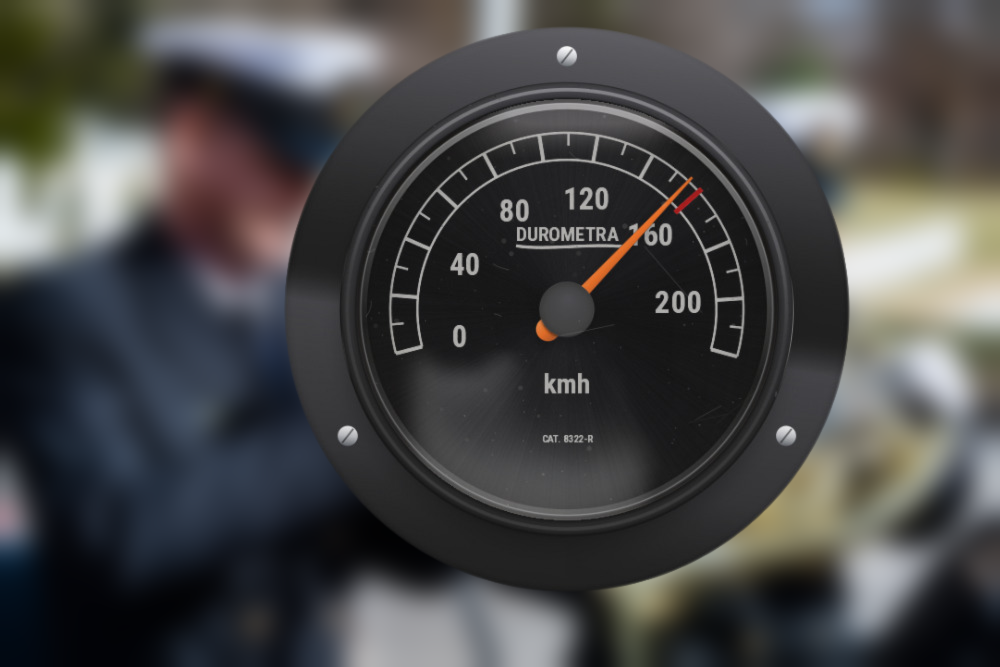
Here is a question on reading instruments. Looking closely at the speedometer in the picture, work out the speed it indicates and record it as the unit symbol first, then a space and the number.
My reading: km/h 155
